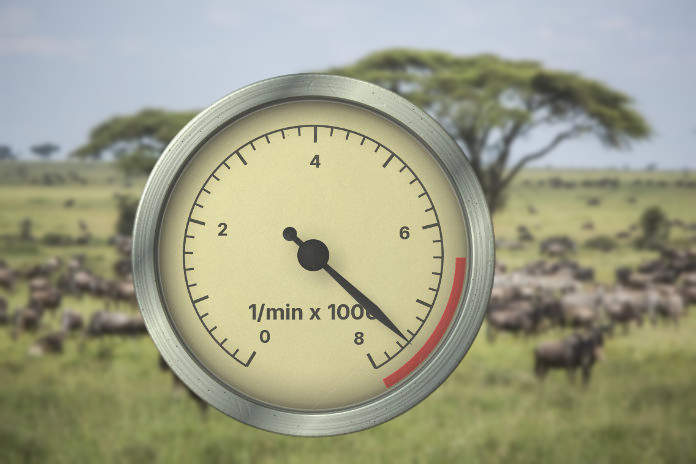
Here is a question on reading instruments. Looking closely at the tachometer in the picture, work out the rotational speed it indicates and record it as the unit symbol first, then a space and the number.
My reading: rpm 7500
